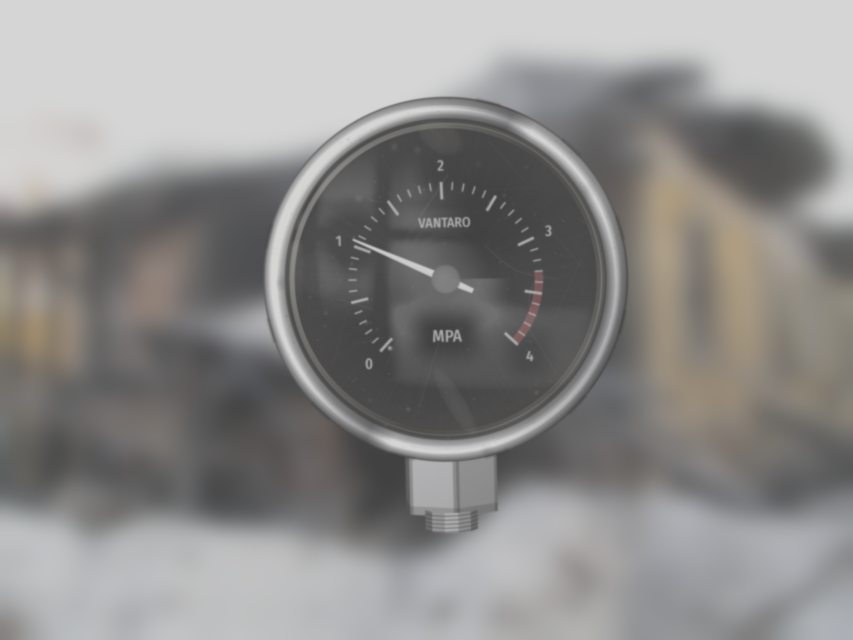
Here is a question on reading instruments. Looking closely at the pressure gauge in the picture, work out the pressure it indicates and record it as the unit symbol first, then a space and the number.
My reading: MPa 1.05
